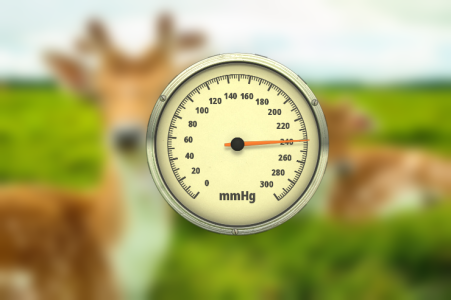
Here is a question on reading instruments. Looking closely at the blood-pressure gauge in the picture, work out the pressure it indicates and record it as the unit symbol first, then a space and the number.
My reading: mmHg 240
